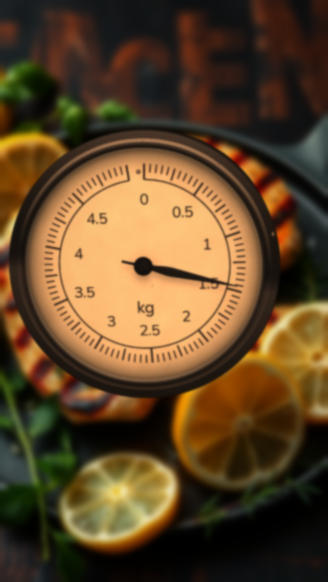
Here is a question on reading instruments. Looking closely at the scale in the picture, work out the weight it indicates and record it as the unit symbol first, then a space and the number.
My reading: kg 1.45
